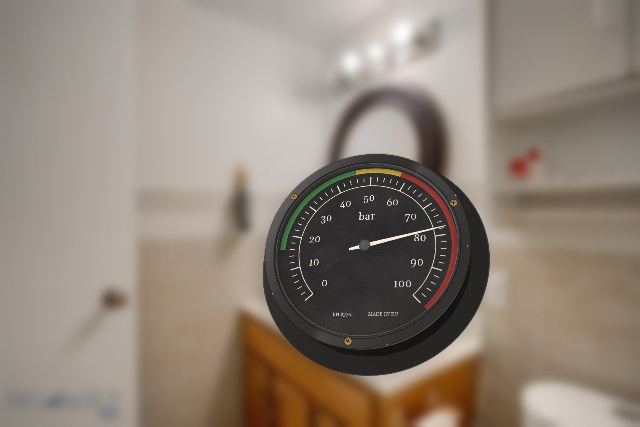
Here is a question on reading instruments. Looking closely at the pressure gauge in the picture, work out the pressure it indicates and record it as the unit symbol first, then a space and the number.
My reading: bar 78
